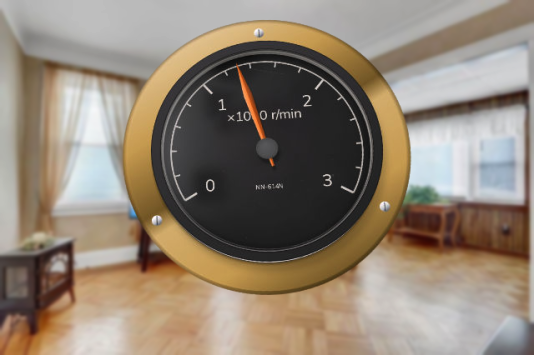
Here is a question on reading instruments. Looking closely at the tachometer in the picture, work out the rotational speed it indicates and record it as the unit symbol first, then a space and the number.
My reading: rpm 1300
